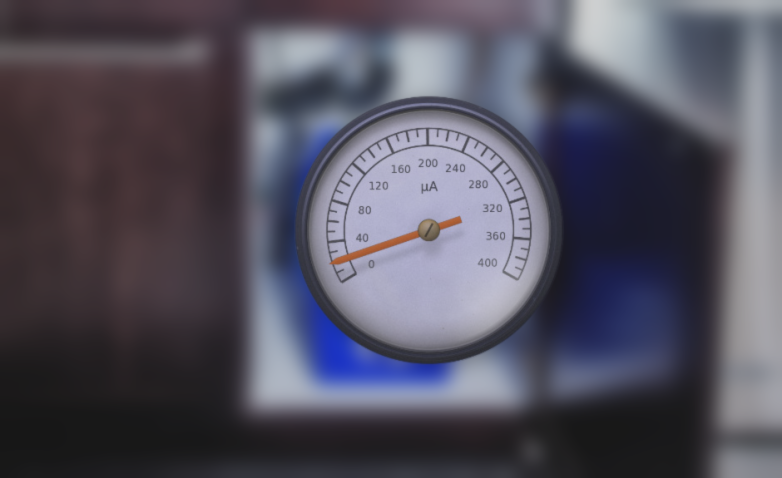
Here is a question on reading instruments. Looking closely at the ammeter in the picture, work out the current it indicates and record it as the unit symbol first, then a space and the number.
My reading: µA 20
